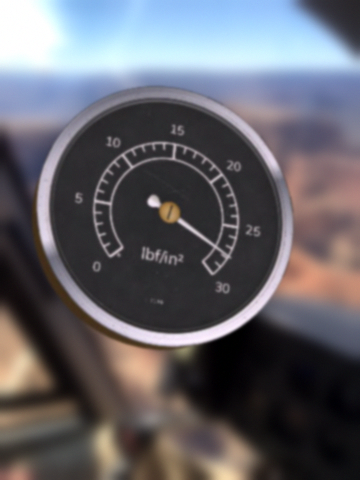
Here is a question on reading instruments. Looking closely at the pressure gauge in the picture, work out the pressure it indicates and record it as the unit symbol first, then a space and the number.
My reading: psi 28
